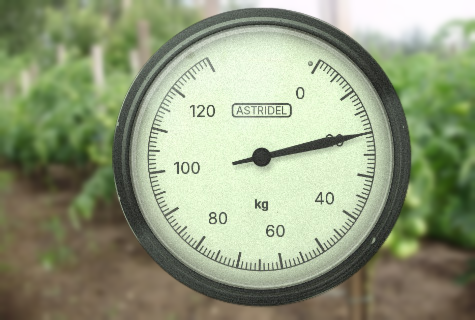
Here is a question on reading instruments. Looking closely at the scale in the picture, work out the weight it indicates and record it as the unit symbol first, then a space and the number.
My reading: kg 20
